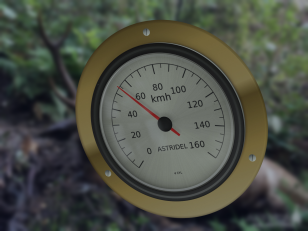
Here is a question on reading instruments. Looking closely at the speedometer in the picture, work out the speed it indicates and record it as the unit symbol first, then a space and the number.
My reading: km/h 55
